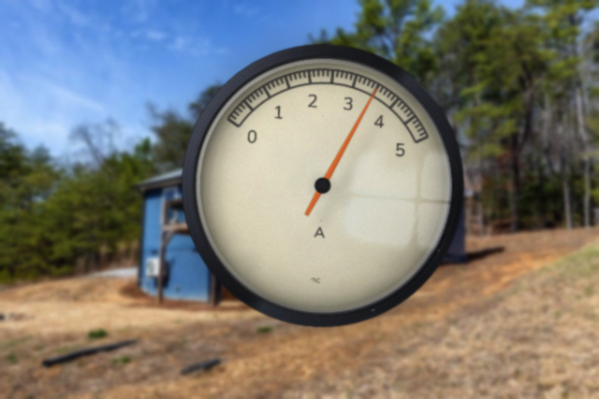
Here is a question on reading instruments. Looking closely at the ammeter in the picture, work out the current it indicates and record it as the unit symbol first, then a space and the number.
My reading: A 3.5
